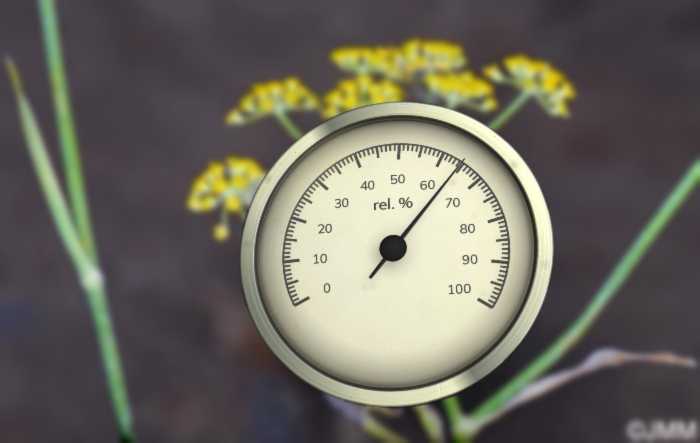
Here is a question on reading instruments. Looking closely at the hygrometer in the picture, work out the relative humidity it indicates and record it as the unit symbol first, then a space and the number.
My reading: % 65
